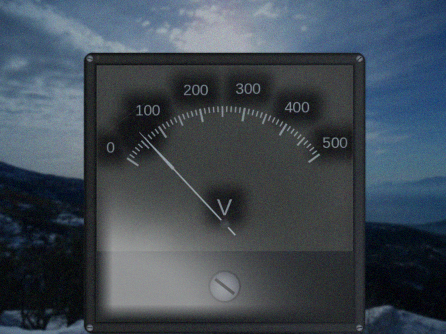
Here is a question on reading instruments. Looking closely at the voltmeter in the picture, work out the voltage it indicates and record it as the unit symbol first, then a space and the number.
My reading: V 60
